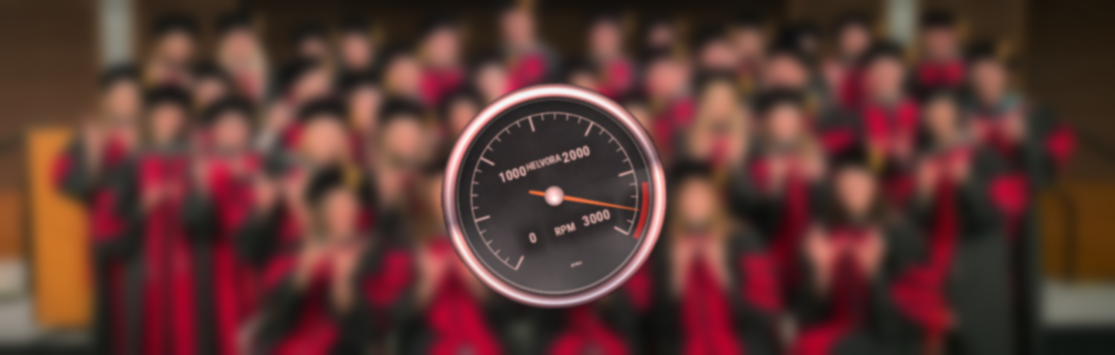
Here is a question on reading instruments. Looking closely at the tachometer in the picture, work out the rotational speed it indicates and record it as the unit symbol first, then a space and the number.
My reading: rpm 2800
